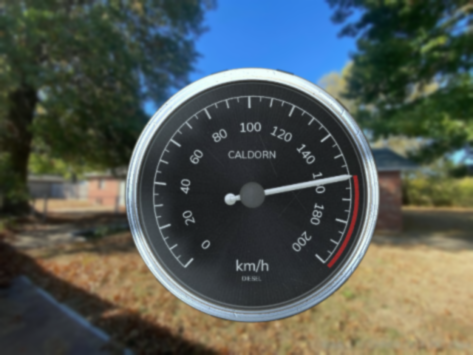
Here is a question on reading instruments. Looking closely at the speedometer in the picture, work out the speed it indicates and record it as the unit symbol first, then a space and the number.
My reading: km/h 160
